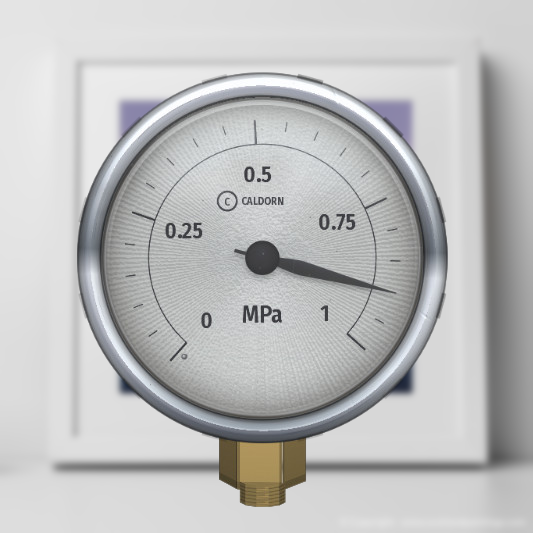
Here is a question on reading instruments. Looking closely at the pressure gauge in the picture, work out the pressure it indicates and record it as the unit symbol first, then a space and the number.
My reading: MPa 0.9
